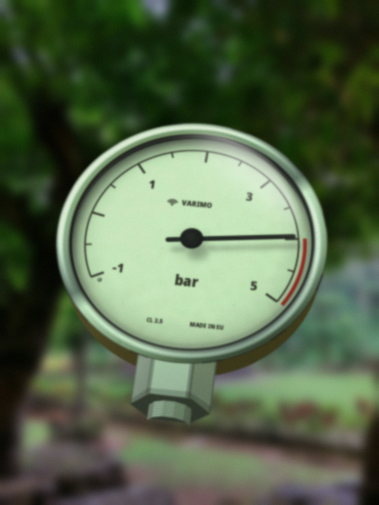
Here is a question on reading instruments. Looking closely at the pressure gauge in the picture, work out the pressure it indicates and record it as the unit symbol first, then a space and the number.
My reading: bar 4
